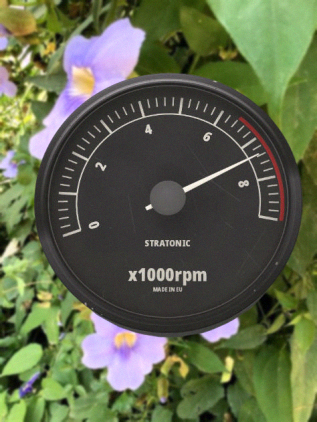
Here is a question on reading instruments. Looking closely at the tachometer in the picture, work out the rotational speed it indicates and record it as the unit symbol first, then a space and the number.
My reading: rpm 7400
